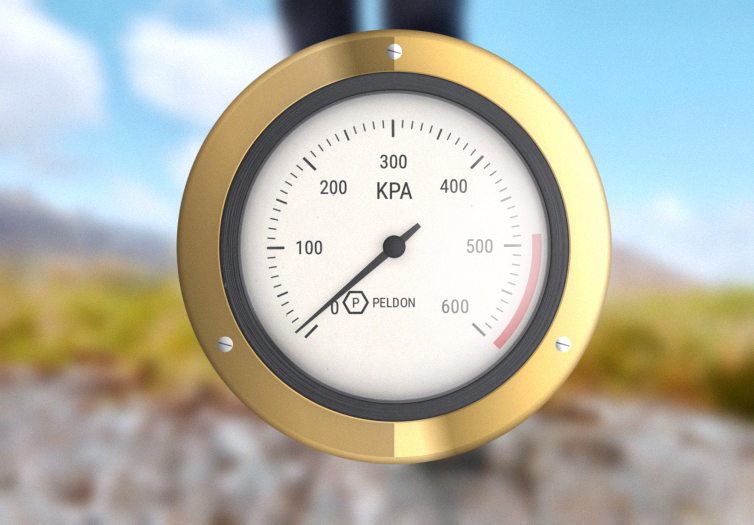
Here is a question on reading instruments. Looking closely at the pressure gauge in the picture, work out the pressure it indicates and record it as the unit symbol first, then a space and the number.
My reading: kPa 10
